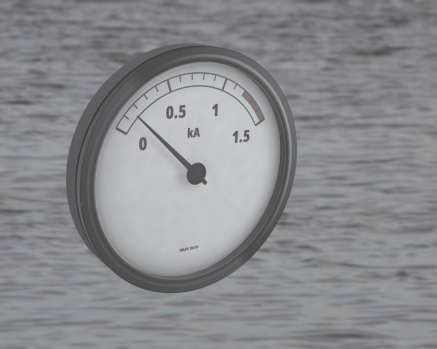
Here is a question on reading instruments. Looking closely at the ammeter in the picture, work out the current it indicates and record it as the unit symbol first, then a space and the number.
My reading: kA 0.15
